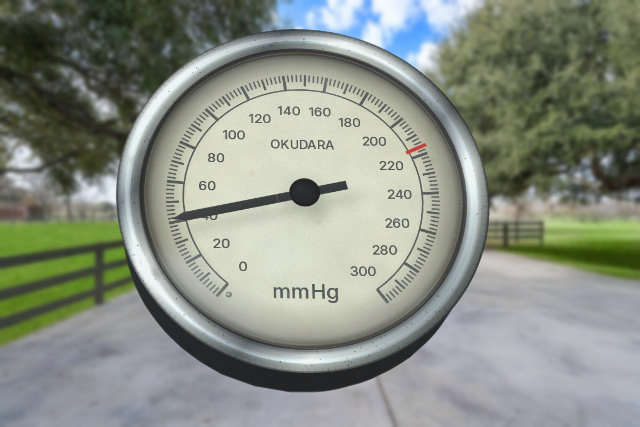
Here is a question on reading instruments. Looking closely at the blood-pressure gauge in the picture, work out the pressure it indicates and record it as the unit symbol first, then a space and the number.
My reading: mmHg 40
